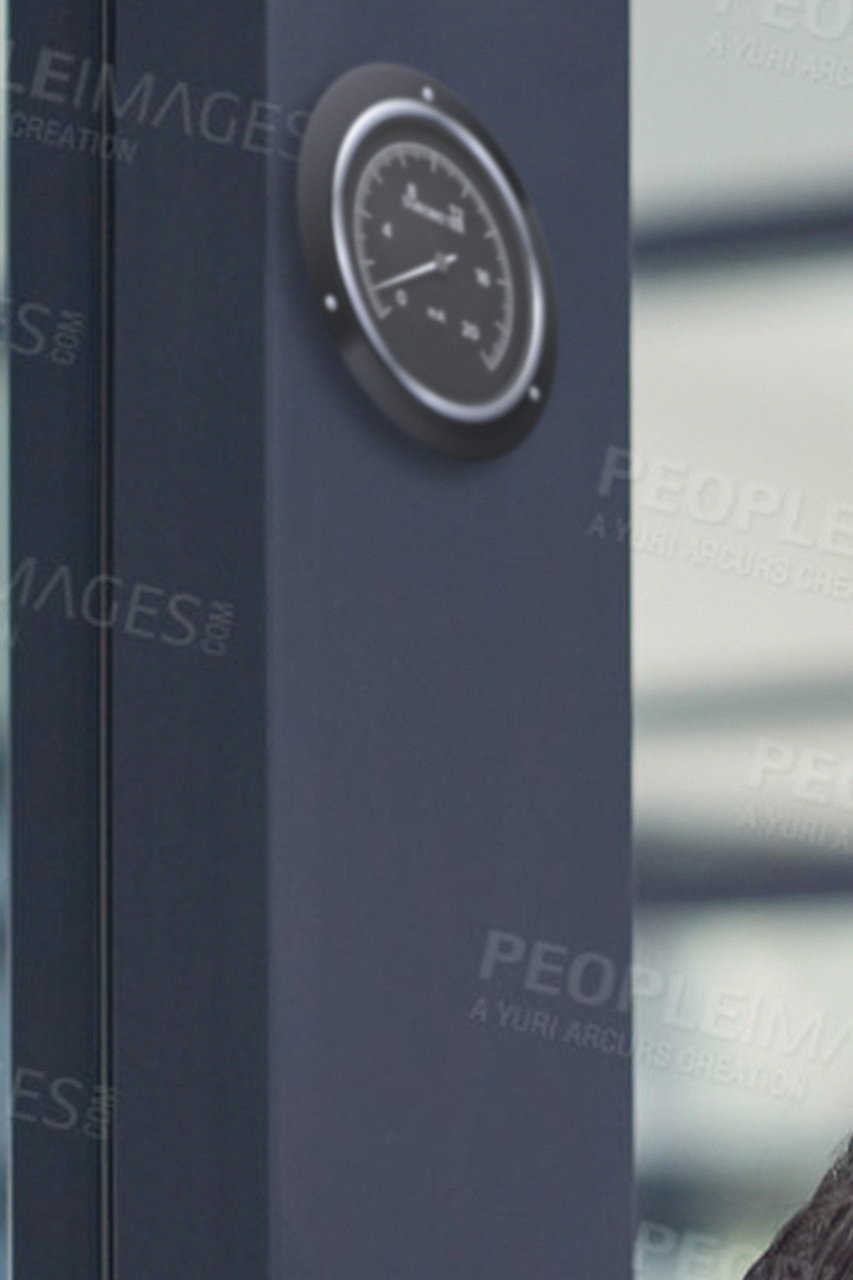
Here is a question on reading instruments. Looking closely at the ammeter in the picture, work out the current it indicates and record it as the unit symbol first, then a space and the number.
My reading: mA 1
